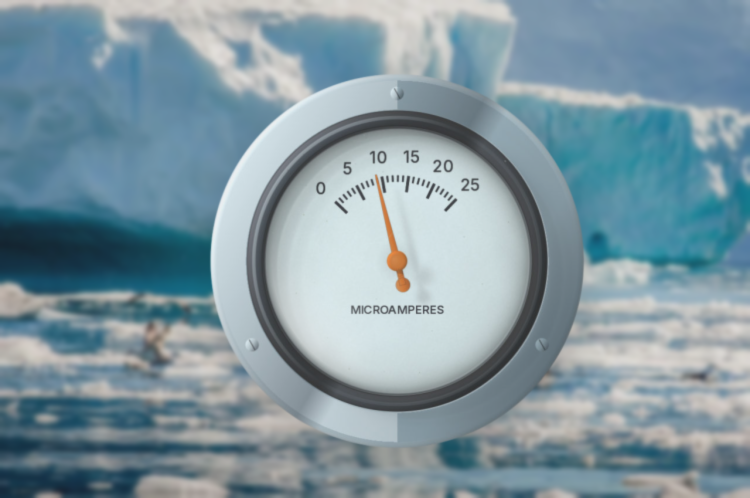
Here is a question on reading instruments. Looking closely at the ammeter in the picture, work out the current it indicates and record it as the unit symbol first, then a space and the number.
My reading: µA 9
